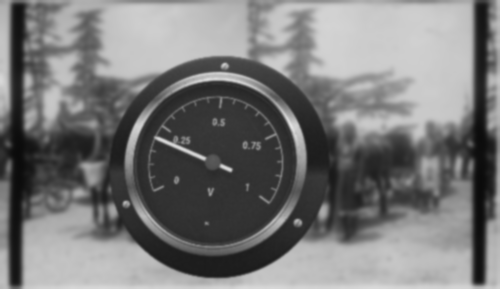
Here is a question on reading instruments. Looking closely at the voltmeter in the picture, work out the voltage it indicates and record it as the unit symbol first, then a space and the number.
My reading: V 0.2
